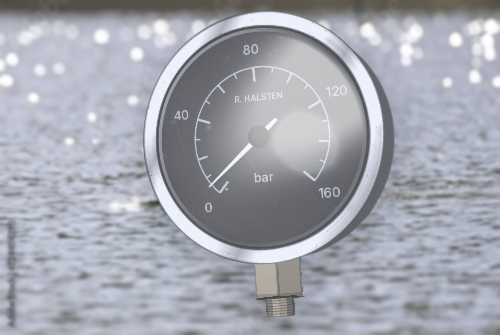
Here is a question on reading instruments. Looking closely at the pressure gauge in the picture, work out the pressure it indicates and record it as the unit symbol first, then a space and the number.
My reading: bar 5
